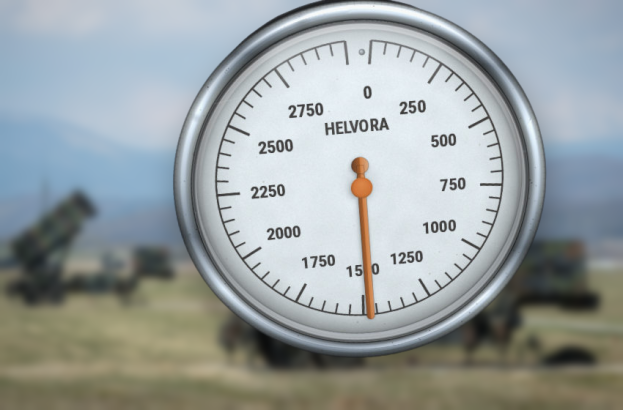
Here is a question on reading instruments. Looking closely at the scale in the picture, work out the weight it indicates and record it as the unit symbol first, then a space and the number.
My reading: g 1475
